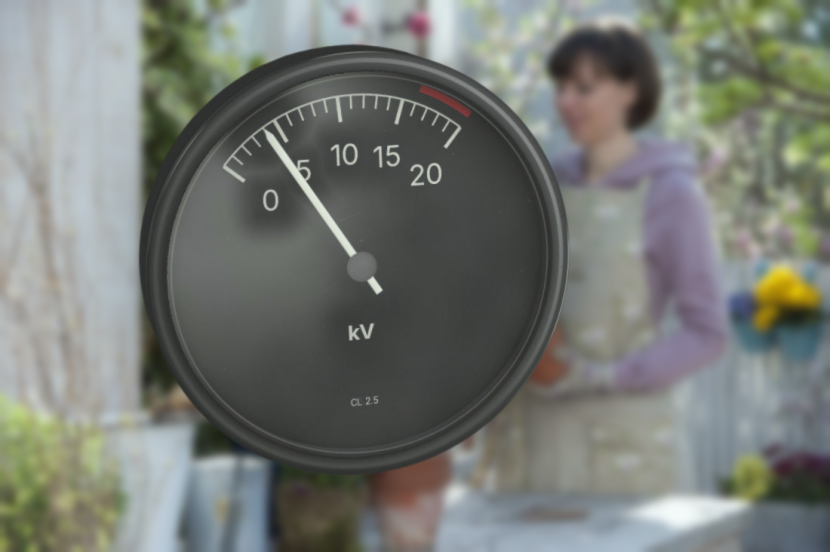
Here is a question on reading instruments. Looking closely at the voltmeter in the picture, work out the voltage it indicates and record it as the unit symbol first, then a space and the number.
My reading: kV 4
